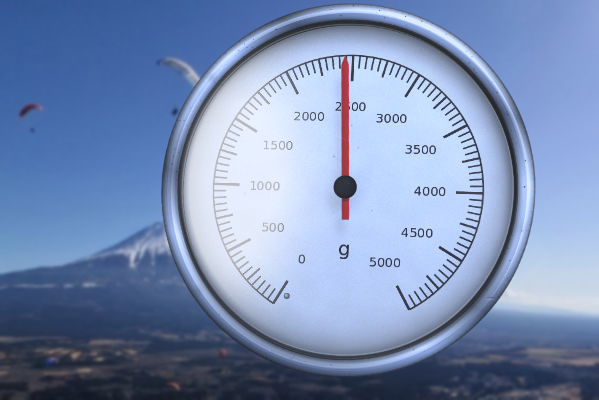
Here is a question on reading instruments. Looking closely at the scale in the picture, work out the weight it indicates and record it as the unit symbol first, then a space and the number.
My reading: g 2450
